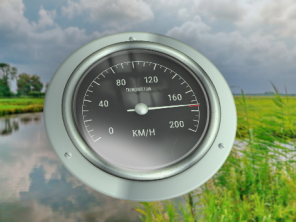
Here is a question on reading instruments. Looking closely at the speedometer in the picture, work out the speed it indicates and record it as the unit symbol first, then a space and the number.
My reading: km/h 175
